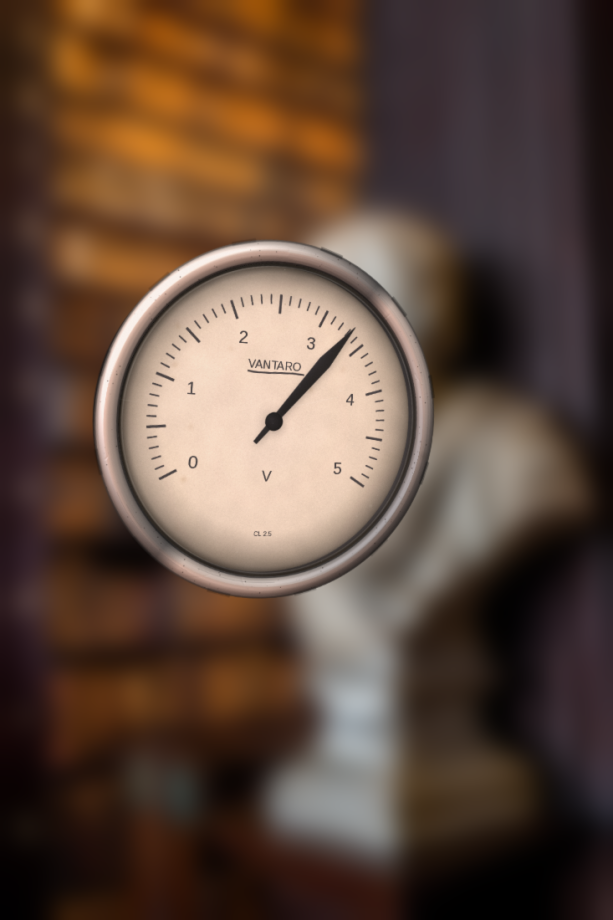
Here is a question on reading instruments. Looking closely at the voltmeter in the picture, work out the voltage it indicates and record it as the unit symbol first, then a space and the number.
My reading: V 3.3
